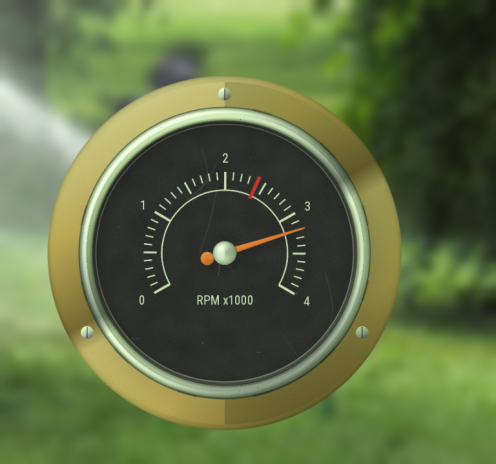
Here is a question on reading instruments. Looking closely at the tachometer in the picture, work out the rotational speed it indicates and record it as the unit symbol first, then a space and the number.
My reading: rpm 3200
